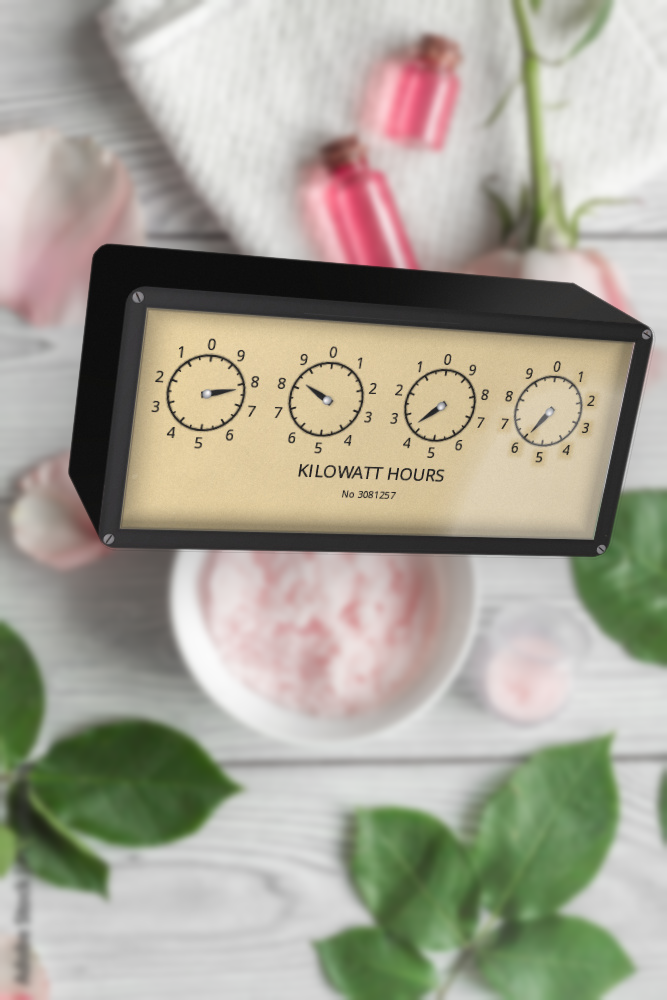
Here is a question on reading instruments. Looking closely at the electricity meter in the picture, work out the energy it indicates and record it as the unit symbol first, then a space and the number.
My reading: kWh 7836
